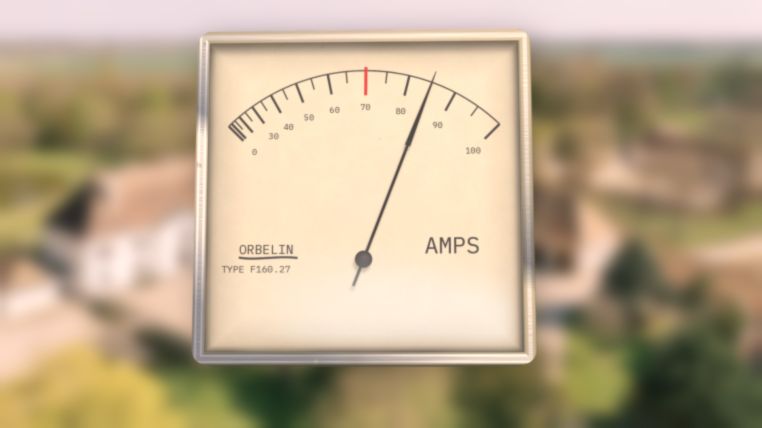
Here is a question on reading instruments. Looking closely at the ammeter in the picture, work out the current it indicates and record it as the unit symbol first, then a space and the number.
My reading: A 85
